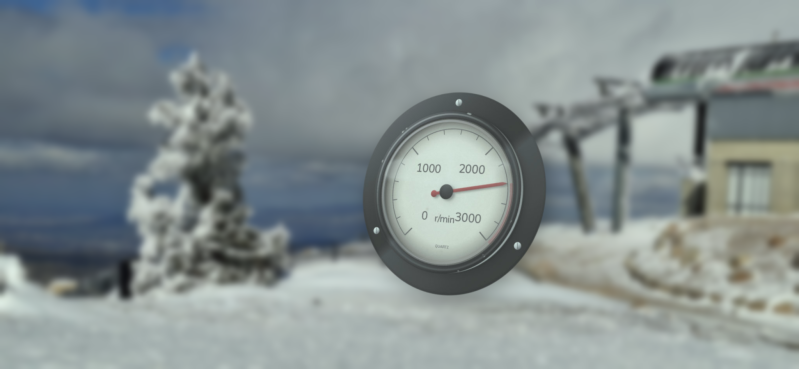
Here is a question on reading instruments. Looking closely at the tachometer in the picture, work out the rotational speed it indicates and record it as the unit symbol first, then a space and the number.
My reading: rpm 2400
